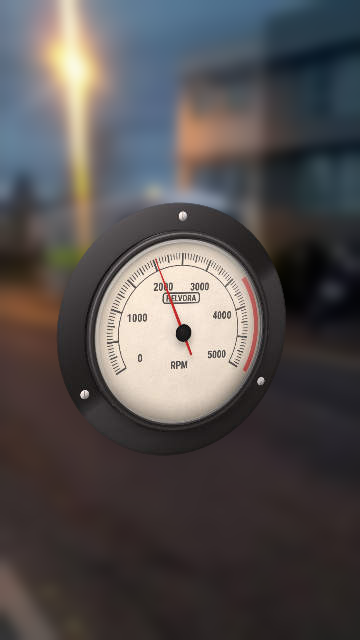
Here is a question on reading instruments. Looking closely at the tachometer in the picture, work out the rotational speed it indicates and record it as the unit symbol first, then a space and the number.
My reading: rpm 2000
